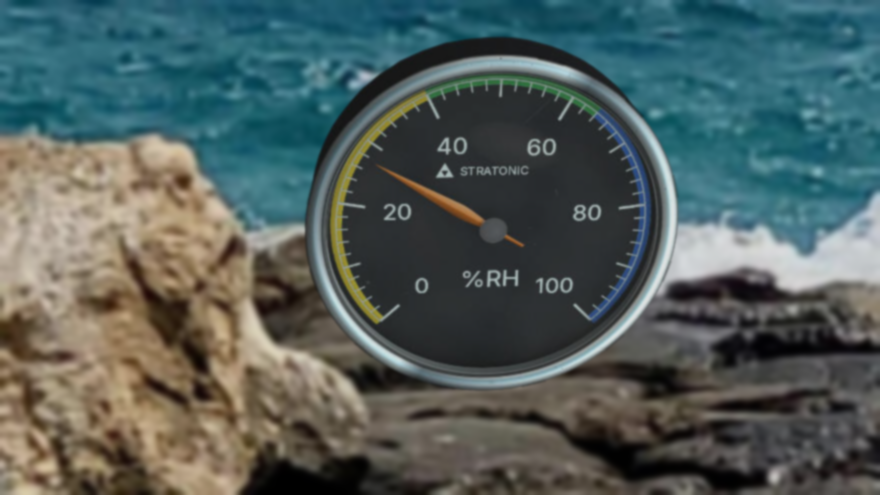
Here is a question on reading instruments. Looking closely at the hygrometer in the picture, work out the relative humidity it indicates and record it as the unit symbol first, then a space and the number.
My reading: % 28
